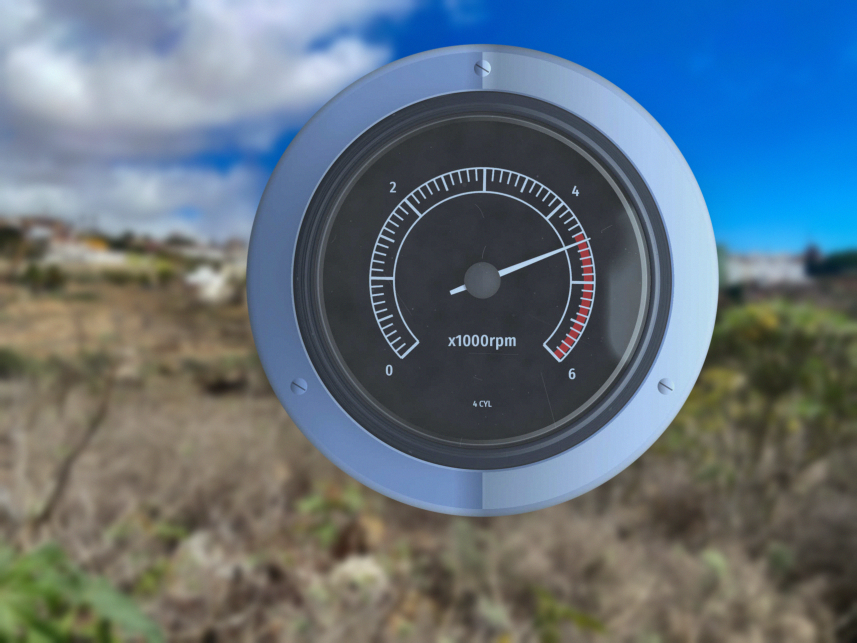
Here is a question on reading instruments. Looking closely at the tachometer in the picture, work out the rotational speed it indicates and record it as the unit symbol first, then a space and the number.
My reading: rpm 4500
